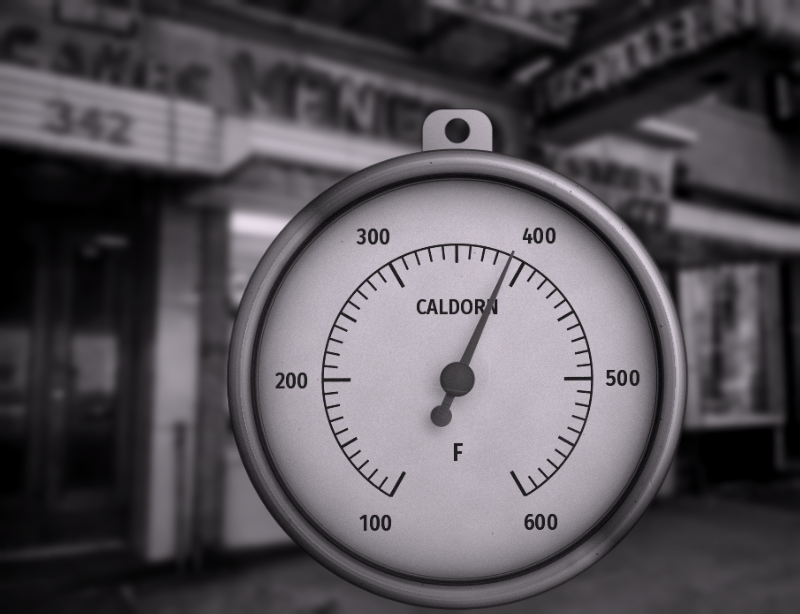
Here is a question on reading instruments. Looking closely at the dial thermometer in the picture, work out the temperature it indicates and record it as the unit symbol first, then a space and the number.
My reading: °F 390
